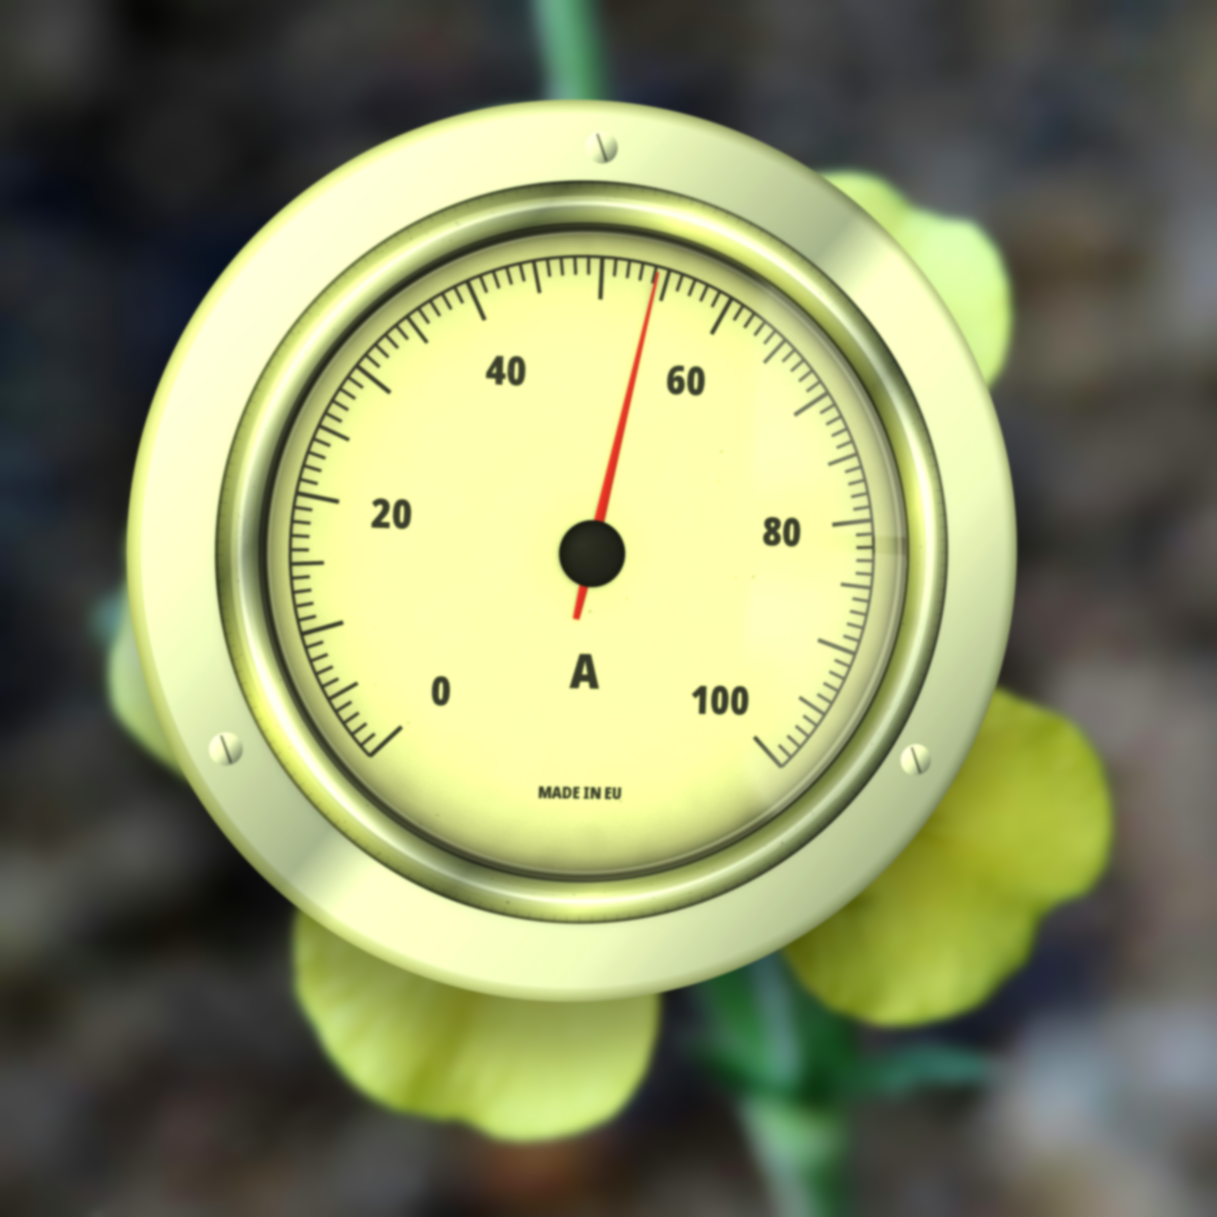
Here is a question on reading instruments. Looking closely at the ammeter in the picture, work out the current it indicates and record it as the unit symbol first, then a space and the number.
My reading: A 54
